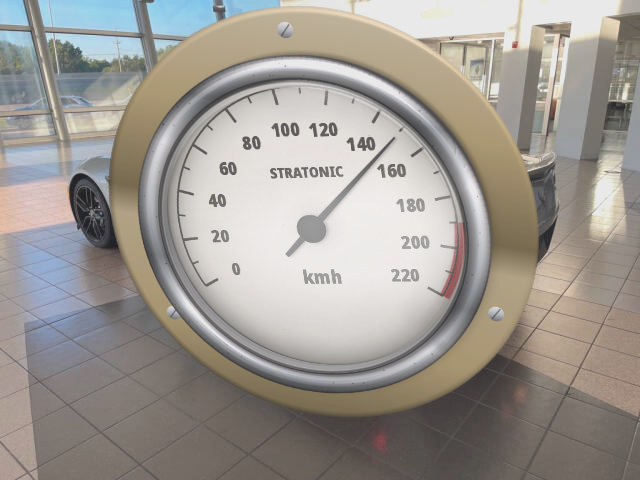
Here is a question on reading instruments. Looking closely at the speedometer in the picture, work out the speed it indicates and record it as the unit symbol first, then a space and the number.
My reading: km/h 150
